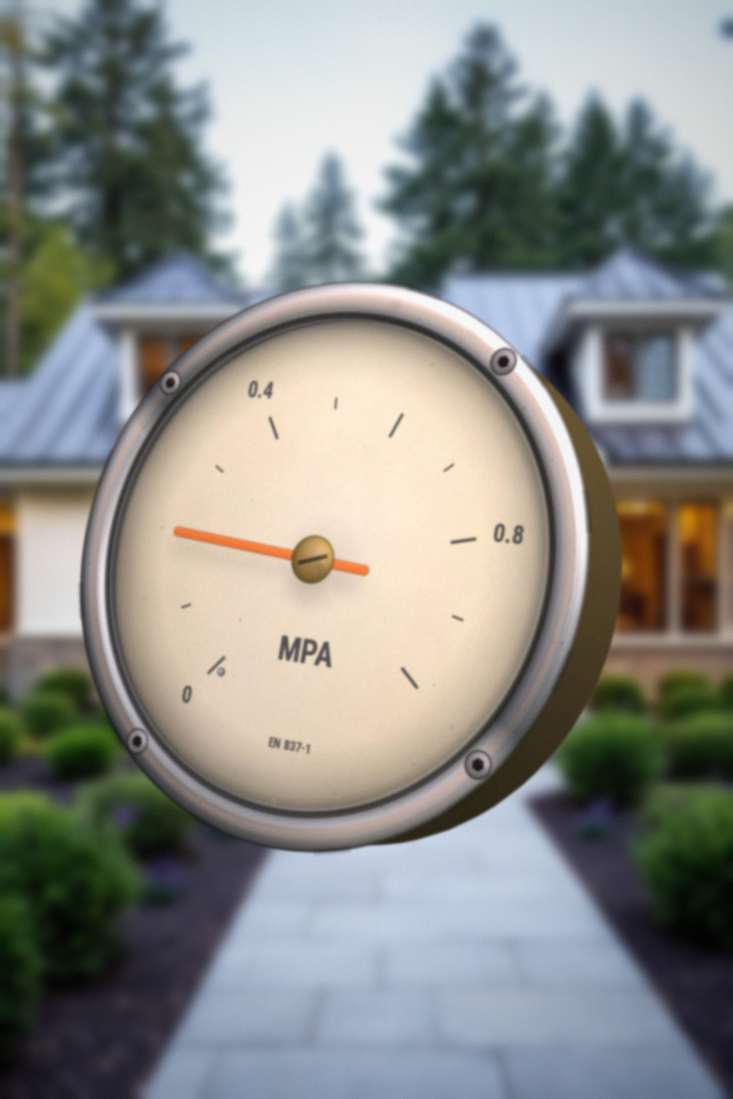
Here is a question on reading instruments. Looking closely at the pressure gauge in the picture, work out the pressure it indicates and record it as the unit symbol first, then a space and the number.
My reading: MPa 0.2
